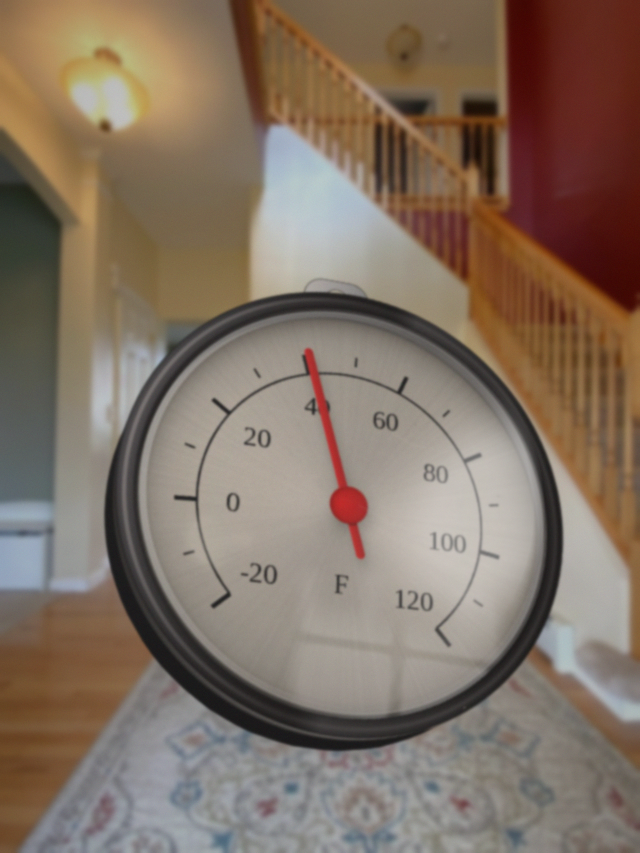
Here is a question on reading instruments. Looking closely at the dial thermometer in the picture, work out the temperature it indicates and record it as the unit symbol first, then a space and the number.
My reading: °F 40
